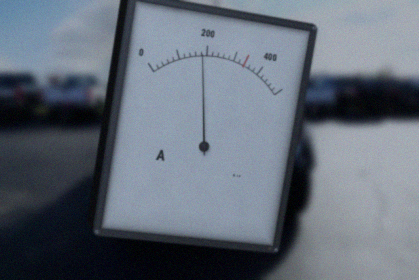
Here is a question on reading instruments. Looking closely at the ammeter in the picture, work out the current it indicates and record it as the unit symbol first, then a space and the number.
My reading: A 180
